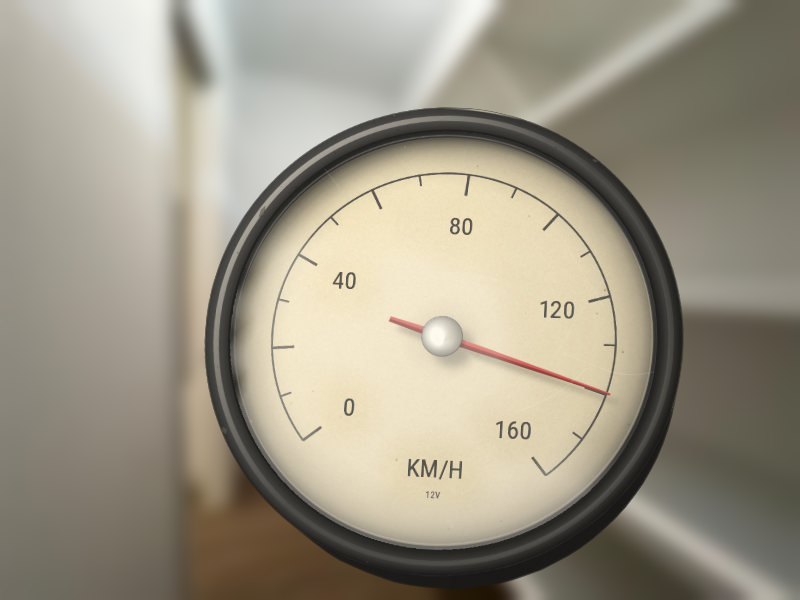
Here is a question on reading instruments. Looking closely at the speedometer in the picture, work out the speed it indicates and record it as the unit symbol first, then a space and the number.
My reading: km/h 140
